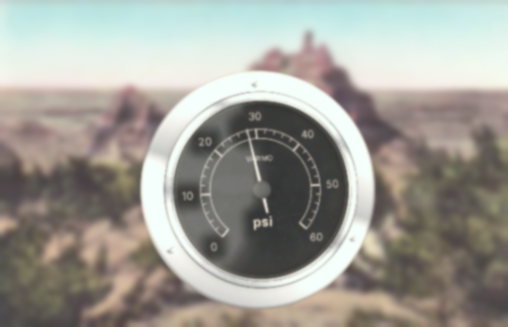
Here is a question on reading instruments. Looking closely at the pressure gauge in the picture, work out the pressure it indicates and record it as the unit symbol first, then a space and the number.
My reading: psi 28
